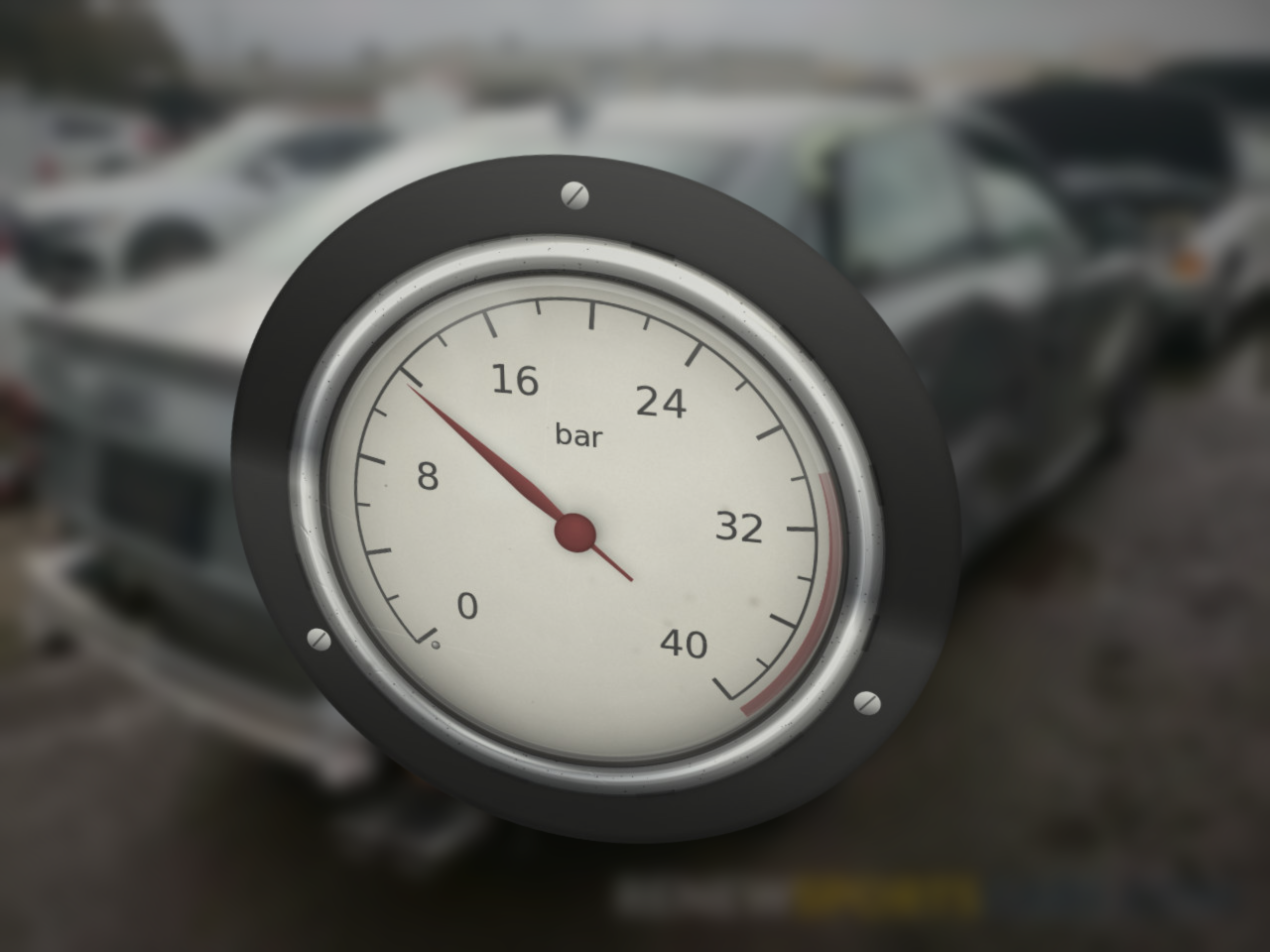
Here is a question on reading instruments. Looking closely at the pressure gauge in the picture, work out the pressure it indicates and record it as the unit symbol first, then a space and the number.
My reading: bar 12
